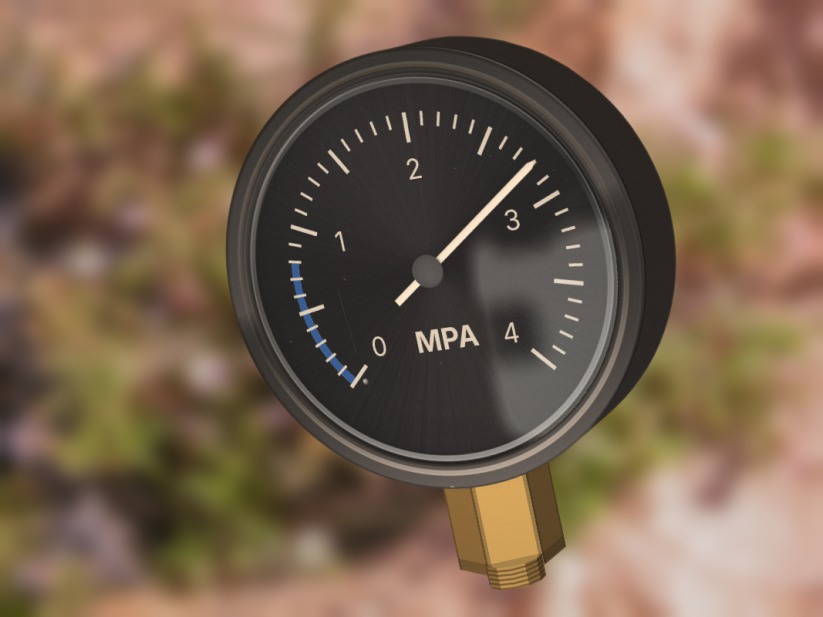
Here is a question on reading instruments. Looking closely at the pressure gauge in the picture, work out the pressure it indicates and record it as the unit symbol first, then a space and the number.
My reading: MPa 2.8
